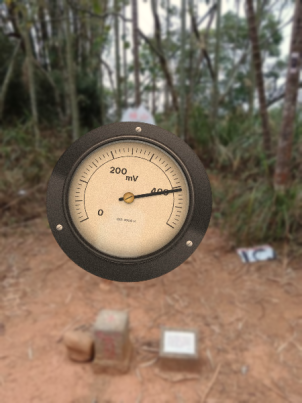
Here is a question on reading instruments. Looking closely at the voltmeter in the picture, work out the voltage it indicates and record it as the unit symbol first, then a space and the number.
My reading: mV 410
